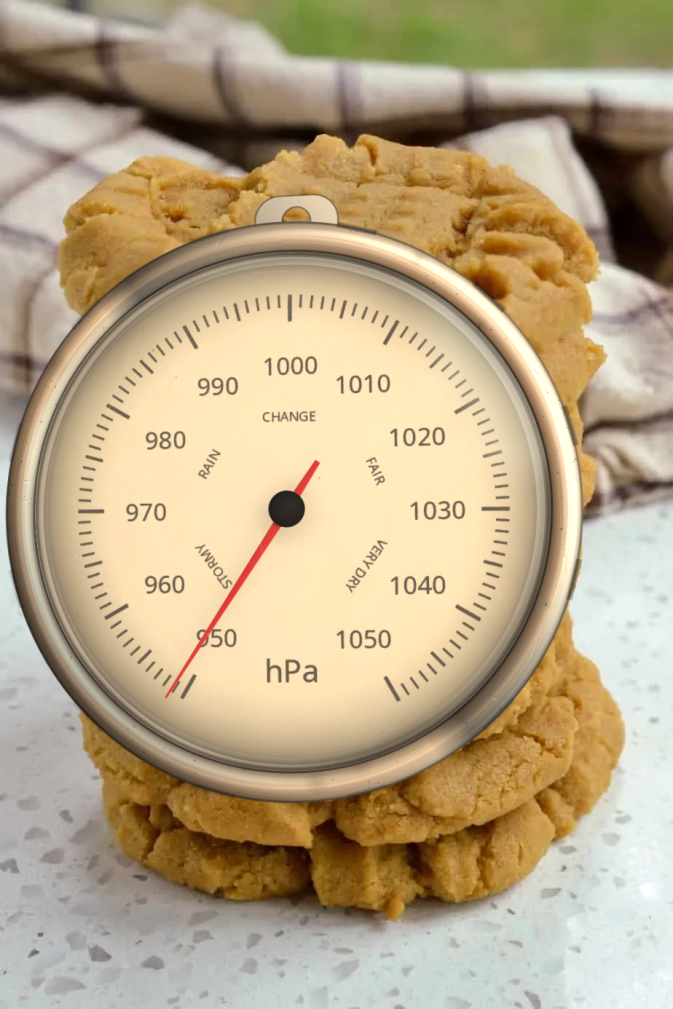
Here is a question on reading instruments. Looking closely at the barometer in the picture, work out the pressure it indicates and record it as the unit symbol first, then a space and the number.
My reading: hPa 951
